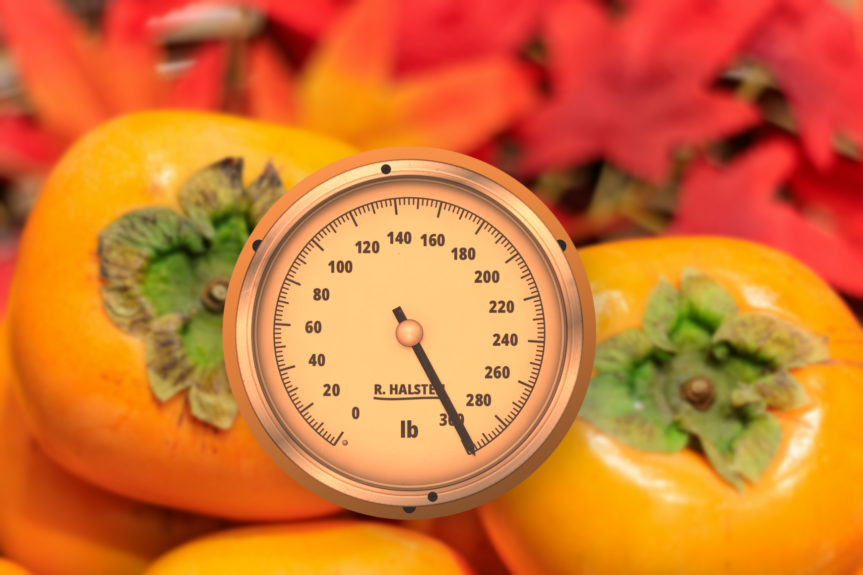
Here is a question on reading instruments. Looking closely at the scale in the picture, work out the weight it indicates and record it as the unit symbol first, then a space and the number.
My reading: lb 298
